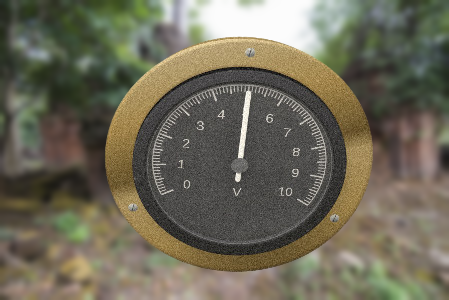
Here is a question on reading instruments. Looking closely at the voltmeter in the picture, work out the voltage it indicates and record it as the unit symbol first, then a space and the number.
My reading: V 5
